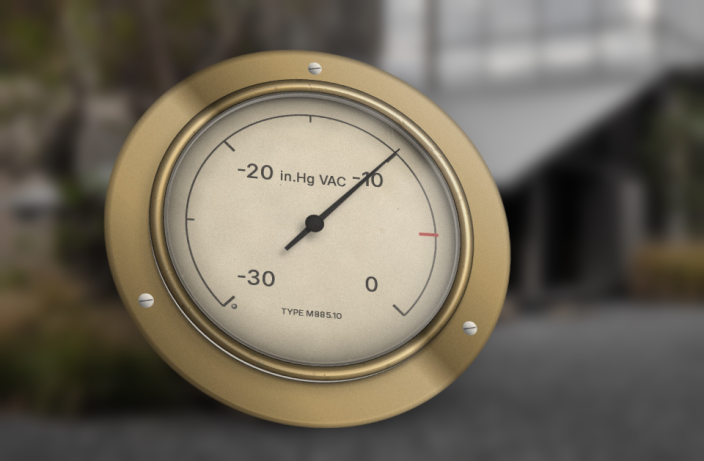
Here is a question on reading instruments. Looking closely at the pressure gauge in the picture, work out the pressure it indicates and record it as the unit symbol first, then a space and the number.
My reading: inHg -10
